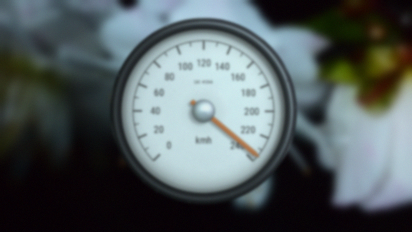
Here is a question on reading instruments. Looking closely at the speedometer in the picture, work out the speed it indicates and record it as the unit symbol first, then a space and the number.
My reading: km/h 235
